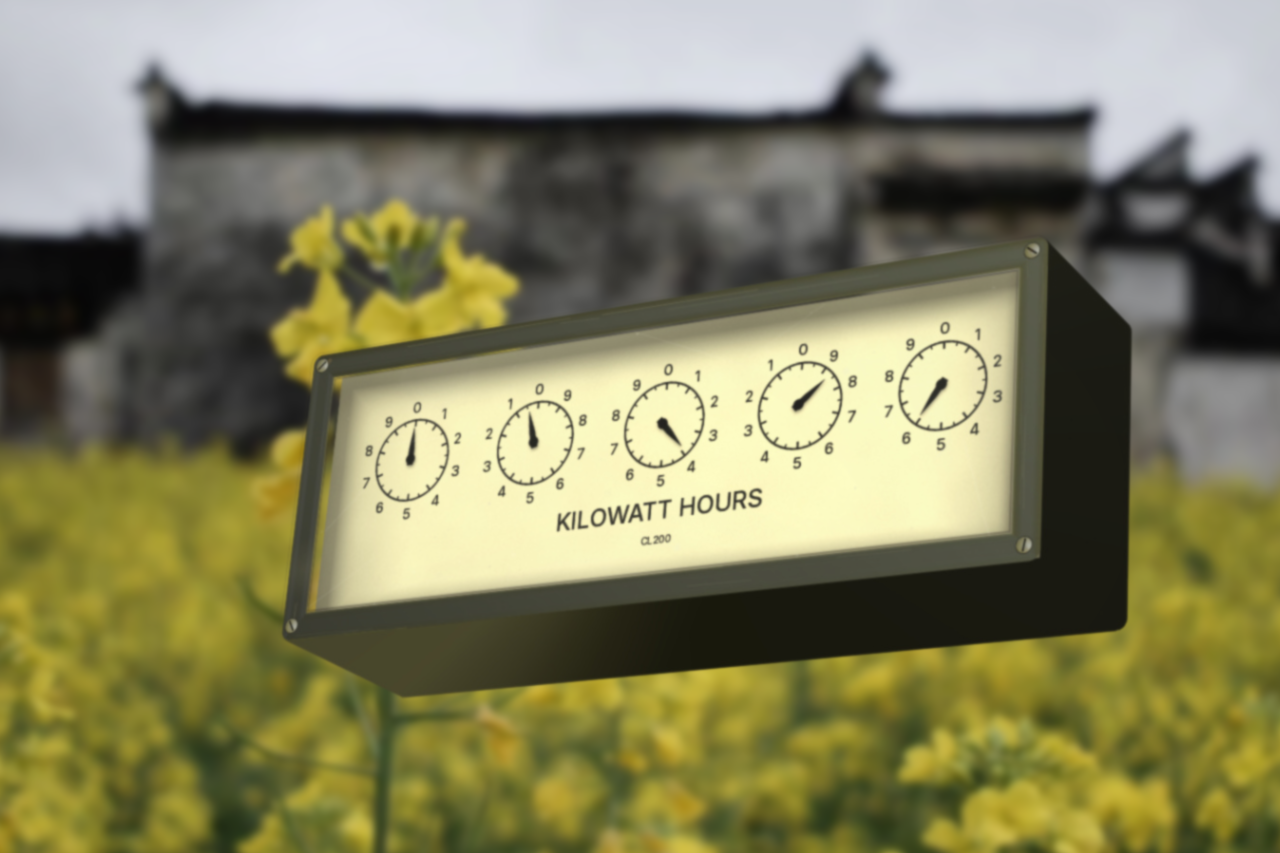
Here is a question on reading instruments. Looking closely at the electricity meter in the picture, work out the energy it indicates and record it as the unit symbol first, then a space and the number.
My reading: kWh 386
